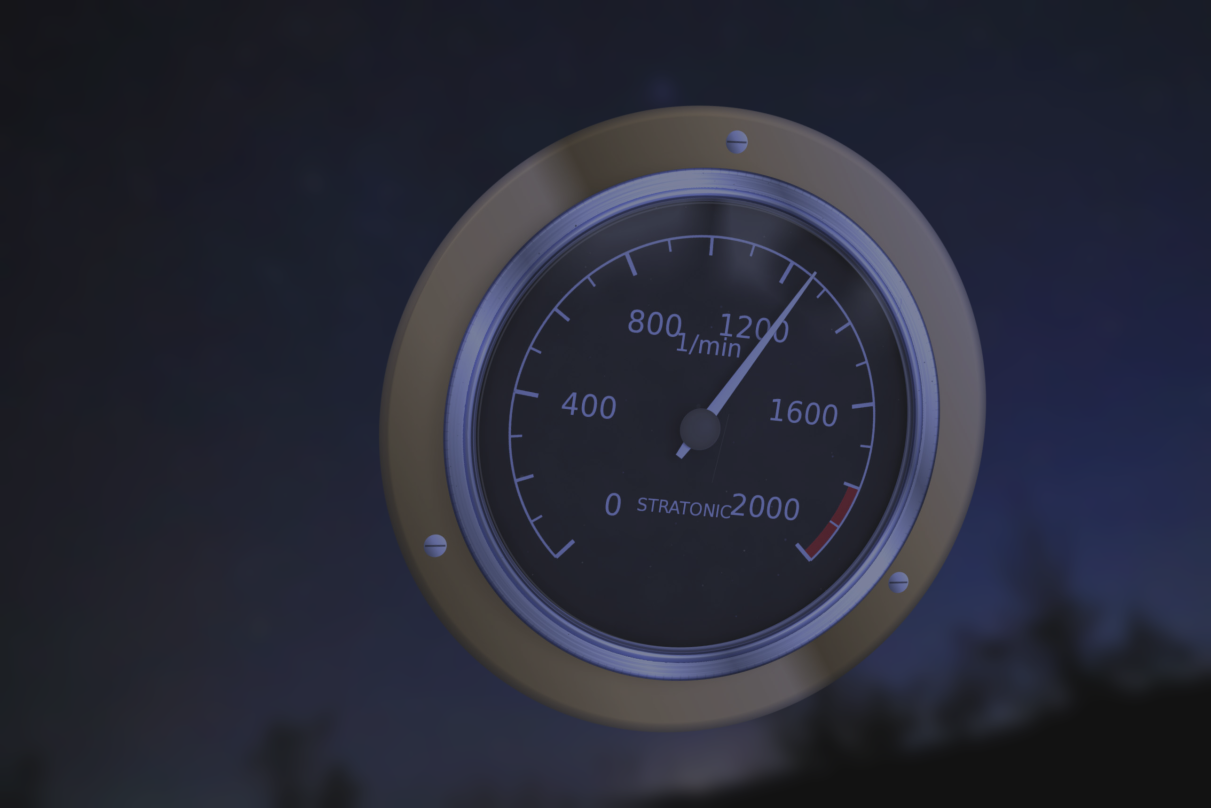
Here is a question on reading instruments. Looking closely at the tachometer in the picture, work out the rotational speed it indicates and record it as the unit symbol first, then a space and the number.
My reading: rpm 1250
